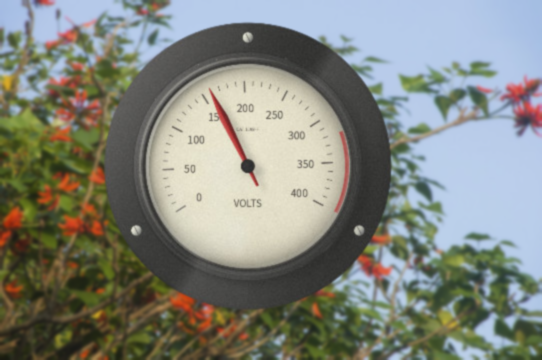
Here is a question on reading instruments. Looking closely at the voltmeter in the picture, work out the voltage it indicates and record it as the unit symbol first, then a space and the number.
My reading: V 160
